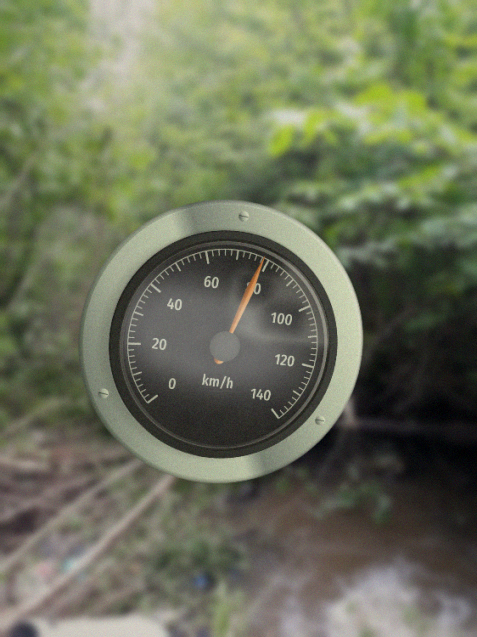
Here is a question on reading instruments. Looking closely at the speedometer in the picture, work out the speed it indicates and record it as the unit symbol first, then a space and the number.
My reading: km/h 78
